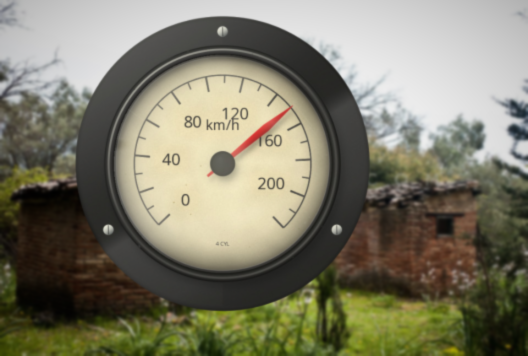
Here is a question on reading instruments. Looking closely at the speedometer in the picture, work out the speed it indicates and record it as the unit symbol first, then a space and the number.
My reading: km/h 150
